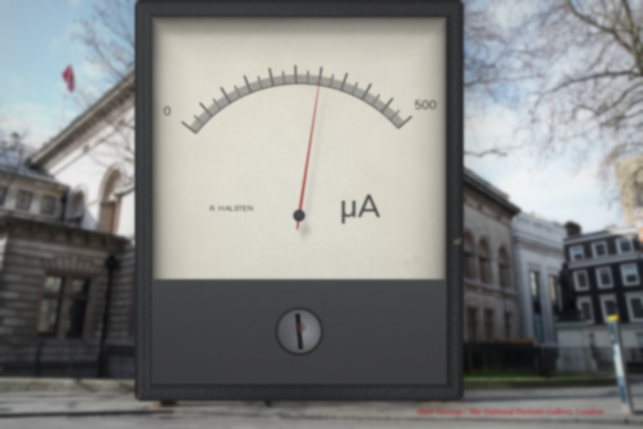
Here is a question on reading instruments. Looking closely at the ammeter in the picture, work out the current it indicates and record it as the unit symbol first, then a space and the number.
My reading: µA 300
